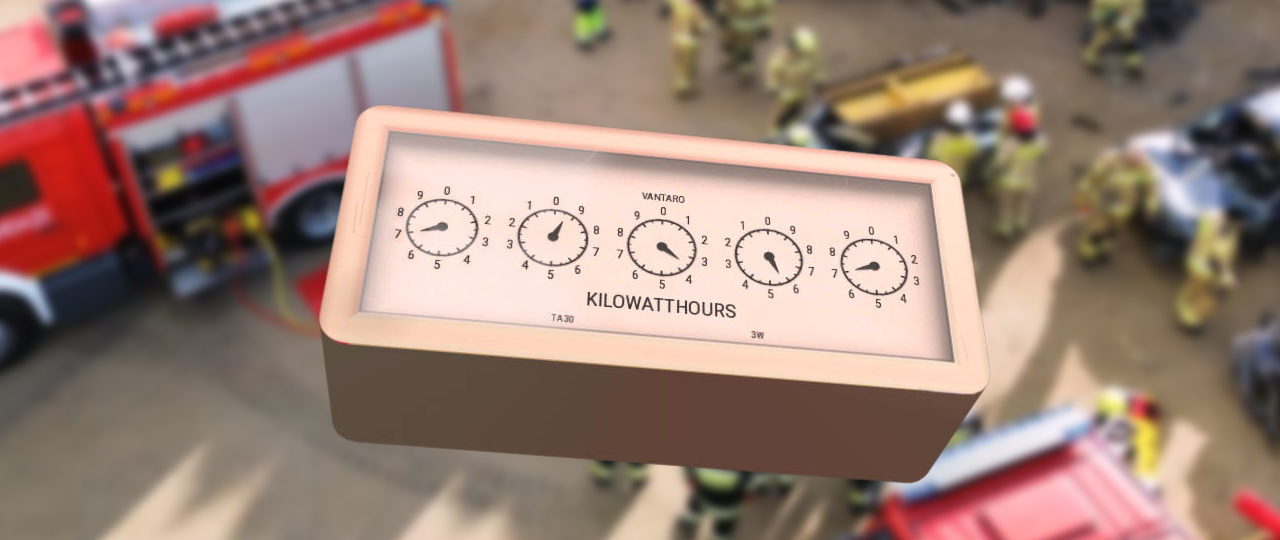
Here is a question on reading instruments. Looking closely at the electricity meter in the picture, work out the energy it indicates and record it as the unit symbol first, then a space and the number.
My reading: kWh 69357
